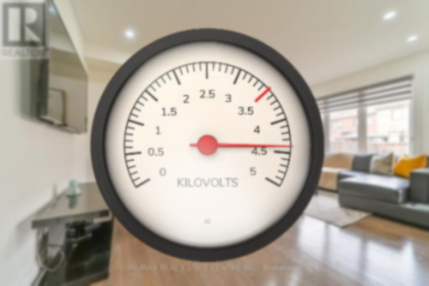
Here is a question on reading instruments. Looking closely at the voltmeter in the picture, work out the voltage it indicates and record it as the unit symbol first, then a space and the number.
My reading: kV 4.4
